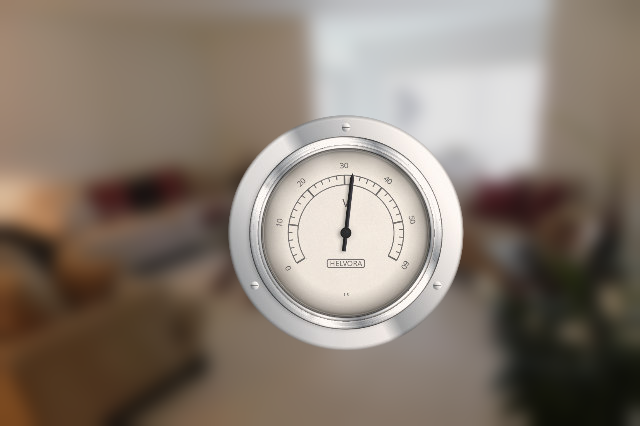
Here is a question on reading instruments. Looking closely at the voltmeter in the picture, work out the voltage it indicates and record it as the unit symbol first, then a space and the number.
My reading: V 32
